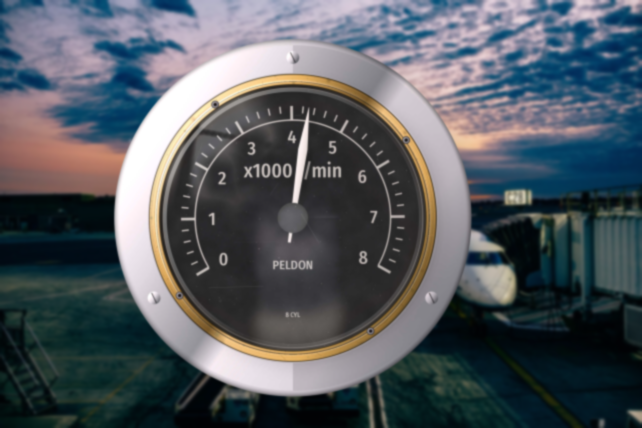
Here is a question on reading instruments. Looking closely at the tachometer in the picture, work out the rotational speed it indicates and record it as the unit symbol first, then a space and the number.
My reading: rpm 4300
